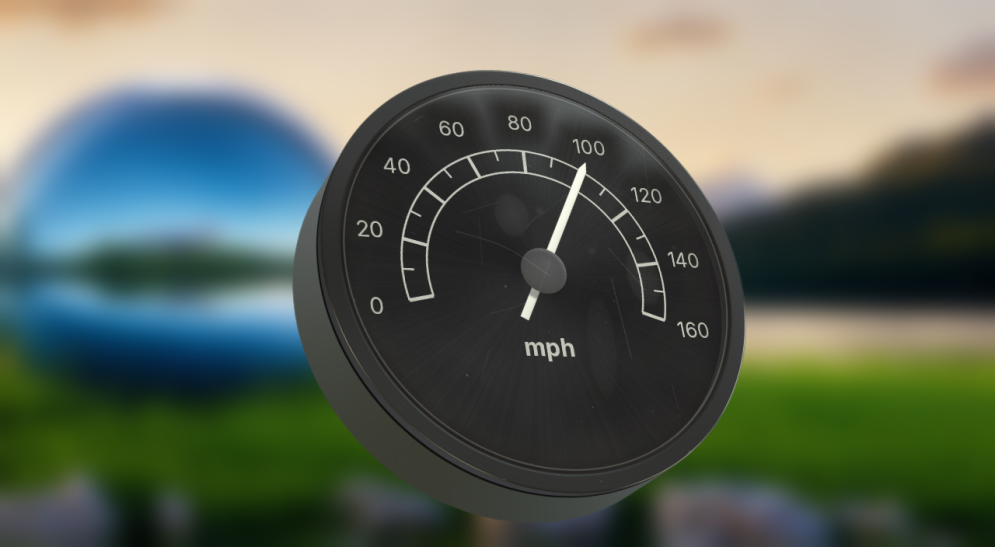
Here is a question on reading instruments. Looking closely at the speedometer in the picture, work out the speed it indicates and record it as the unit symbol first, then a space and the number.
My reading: mph 100
